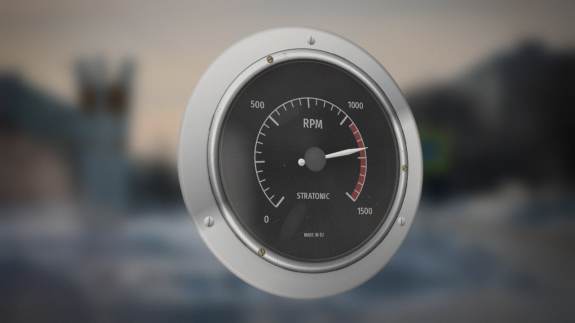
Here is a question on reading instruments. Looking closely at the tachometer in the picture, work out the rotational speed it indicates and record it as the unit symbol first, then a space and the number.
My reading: rpm 1200
